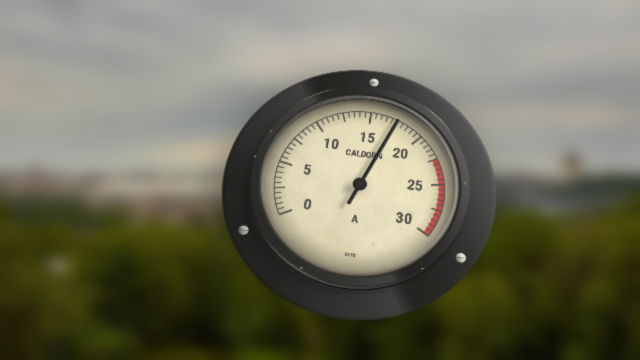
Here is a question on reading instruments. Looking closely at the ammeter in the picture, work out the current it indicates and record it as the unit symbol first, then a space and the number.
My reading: A 17.5
